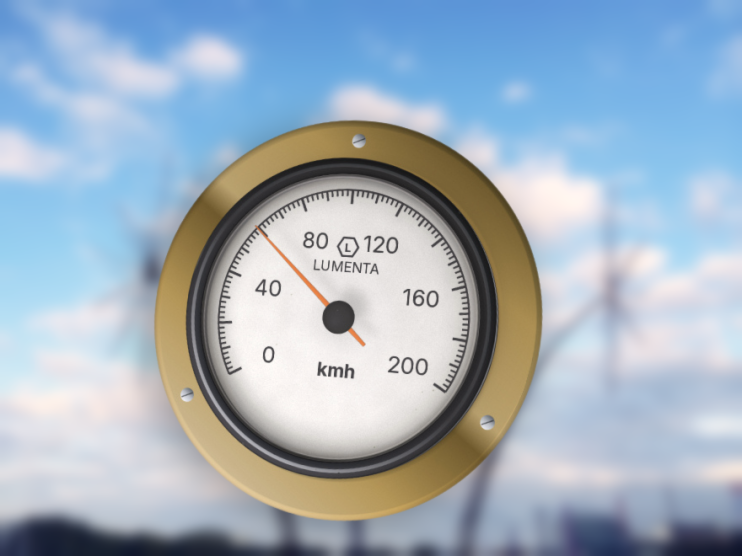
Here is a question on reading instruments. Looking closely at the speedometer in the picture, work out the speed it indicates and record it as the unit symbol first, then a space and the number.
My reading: km/h 60
